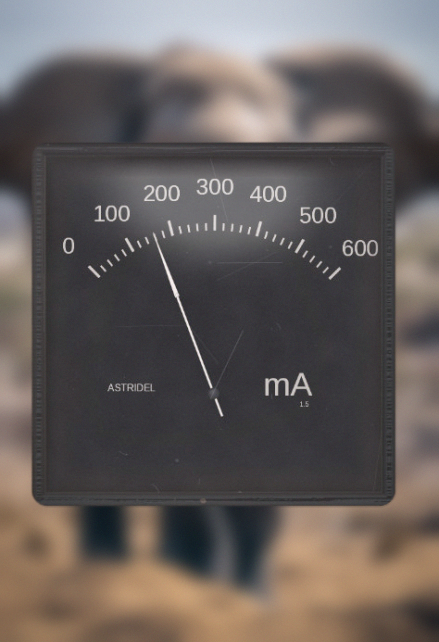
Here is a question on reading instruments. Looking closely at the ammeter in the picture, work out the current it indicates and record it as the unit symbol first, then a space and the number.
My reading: mA 160
